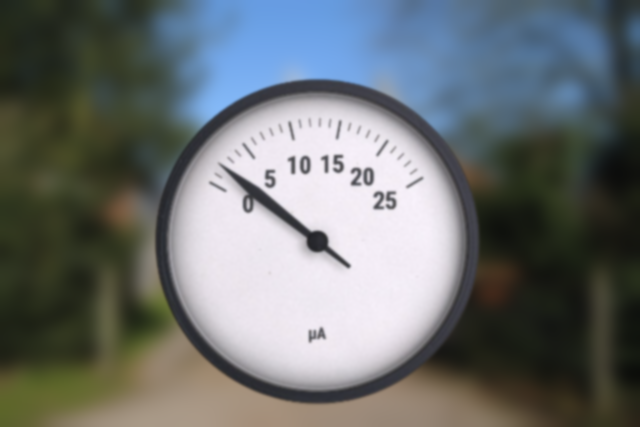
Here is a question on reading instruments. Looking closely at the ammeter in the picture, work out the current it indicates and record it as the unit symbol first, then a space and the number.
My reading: µA 2
